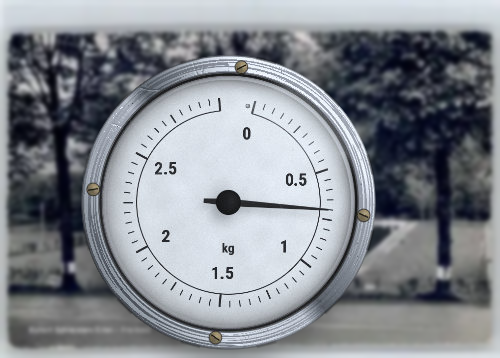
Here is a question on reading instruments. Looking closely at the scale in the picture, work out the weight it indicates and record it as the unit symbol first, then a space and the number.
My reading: kg 0.7
